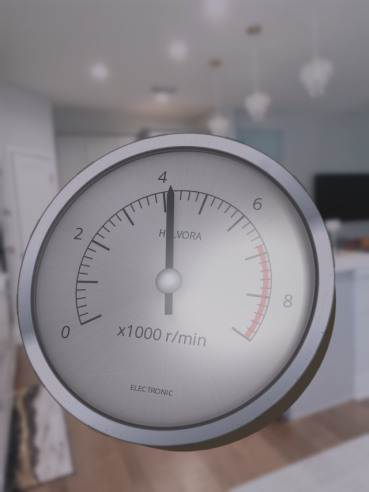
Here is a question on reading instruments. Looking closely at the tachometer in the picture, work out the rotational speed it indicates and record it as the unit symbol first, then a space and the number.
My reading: rpm 4200
